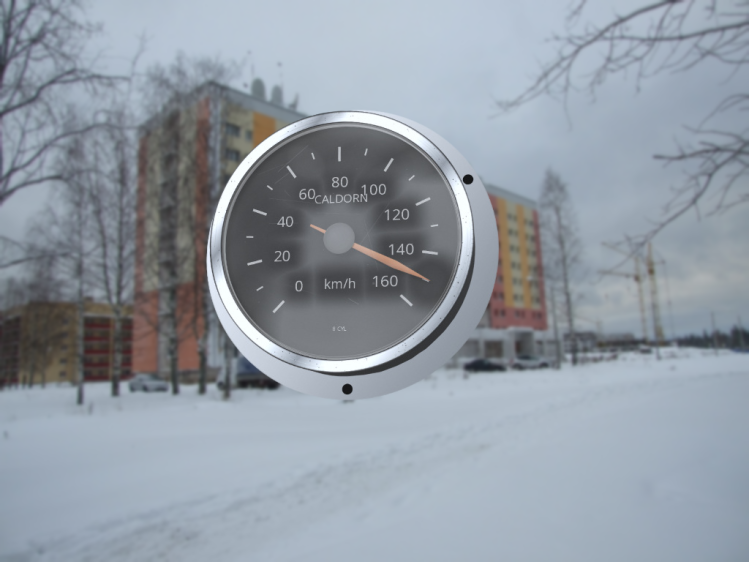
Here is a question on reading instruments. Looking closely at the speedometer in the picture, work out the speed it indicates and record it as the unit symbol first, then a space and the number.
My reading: km/h 150
